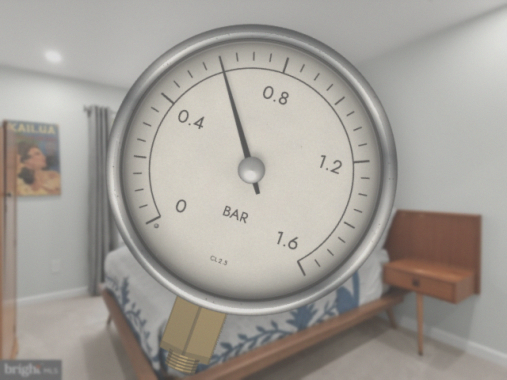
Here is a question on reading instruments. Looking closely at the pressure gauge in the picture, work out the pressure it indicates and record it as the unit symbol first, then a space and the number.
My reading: bar 0.6
